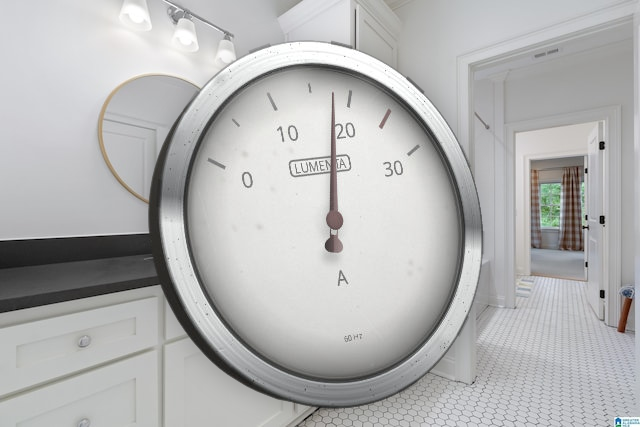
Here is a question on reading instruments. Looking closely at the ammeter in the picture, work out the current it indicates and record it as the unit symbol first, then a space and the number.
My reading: A 17.5
